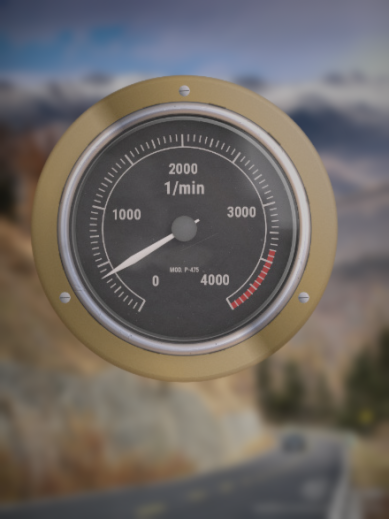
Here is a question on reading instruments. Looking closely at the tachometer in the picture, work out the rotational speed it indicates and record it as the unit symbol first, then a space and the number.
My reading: rpm 400
